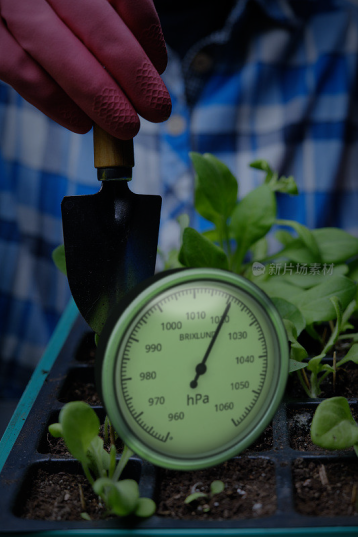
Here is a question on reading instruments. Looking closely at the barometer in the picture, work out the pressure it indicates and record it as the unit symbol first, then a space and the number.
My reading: hPa 1020
